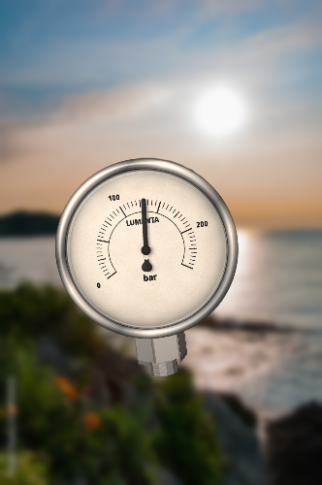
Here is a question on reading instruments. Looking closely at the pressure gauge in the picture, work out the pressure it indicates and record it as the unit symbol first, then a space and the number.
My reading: bar 130
